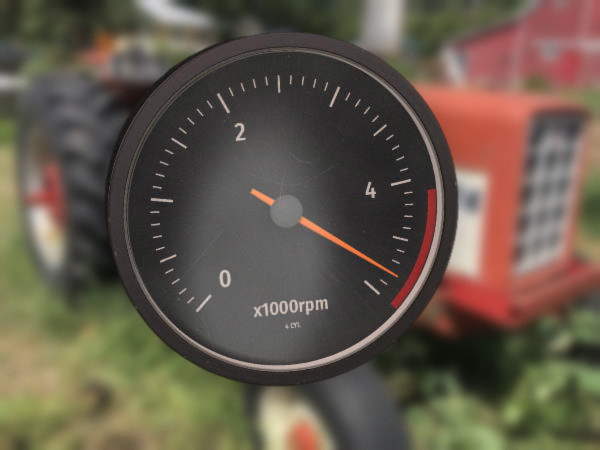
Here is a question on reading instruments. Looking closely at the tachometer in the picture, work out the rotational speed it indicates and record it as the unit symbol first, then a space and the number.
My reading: rpm 4800
